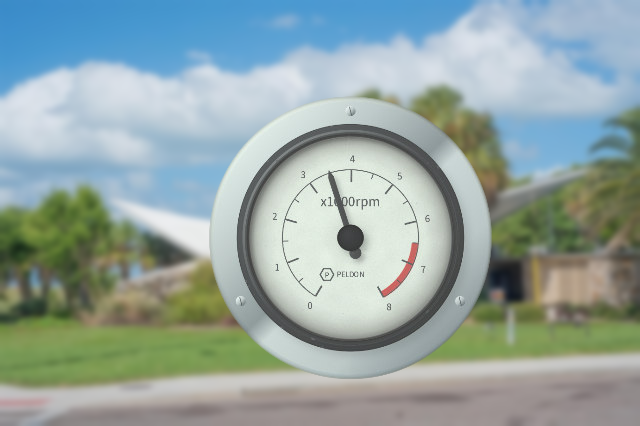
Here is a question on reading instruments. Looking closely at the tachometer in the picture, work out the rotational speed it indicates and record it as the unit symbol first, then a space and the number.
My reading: rpm 3500
